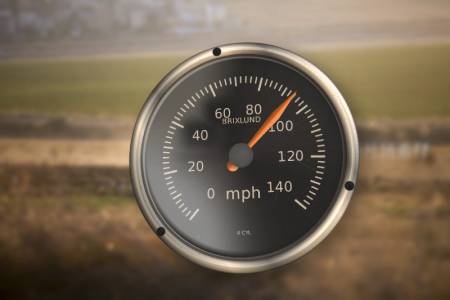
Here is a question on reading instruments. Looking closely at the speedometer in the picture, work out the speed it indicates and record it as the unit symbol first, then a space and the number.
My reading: mph 94
